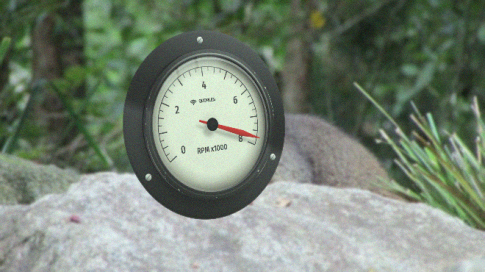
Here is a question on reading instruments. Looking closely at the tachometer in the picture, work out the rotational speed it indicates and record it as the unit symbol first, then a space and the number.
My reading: rpm 7750
